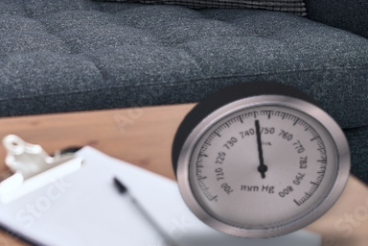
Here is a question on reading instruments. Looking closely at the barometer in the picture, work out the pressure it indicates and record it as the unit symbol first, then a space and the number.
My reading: mmHg 745
